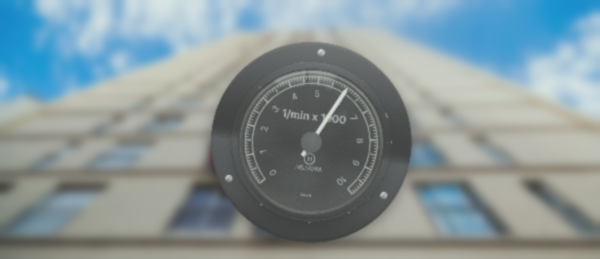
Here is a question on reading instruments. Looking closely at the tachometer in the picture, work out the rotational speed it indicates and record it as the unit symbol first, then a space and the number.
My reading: rpm 6000
